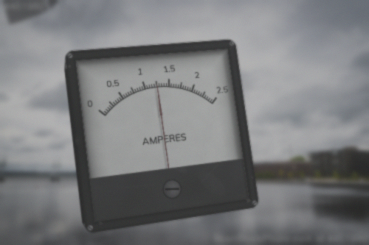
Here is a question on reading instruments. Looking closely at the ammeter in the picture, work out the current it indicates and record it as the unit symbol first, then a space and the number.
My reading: A 1.25
